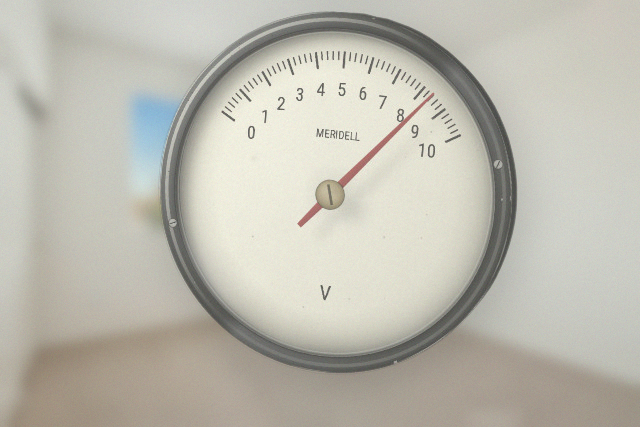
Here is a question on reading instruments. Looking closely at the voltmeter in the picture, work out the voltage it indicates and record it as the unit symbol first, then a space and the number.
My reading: V 8.4
